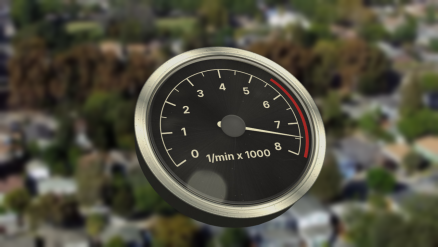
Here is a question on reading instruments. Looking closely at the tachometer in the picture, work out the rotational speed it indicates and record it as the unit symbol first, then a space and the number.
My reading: rpm 7500
